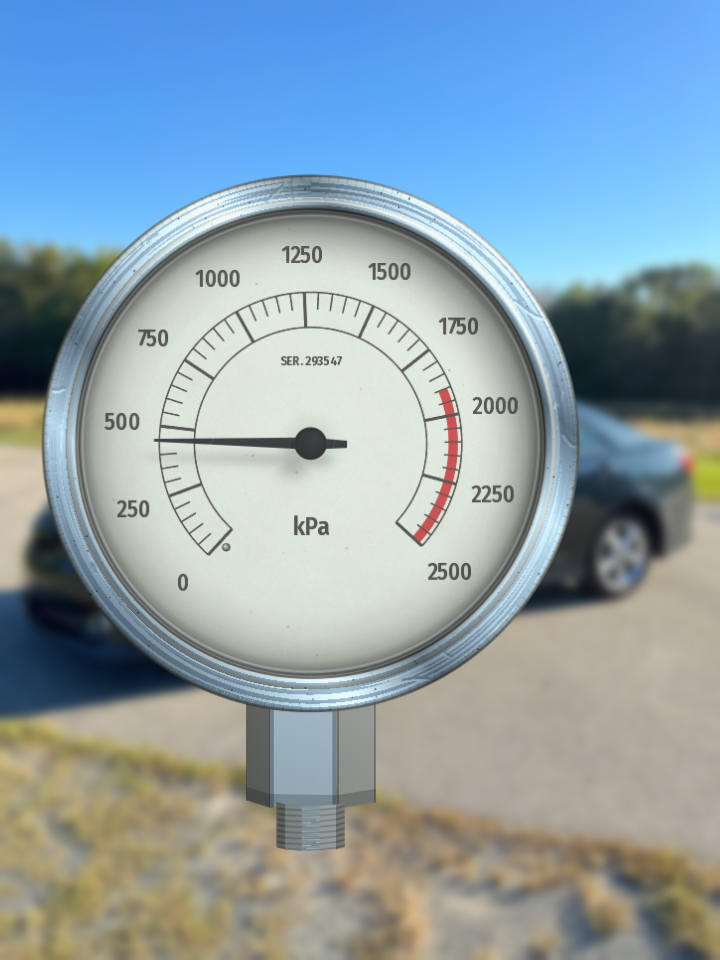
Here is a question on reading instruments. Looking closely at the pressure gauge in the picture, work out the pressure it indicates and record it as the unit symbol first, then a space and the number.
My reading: kPa 450
